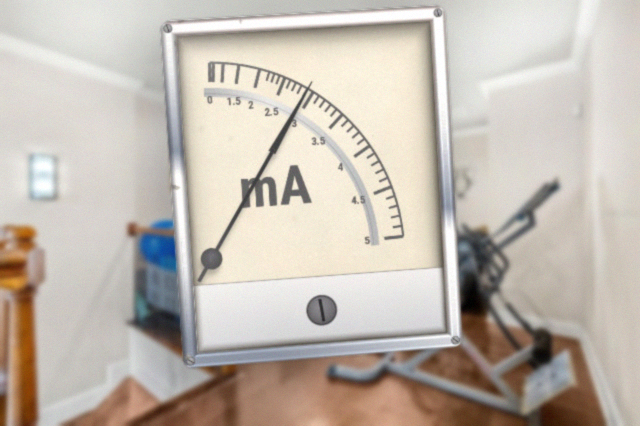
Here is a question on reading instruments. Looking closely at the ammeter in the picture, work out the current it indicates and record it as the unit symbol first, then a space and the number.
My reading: mA 2.9
